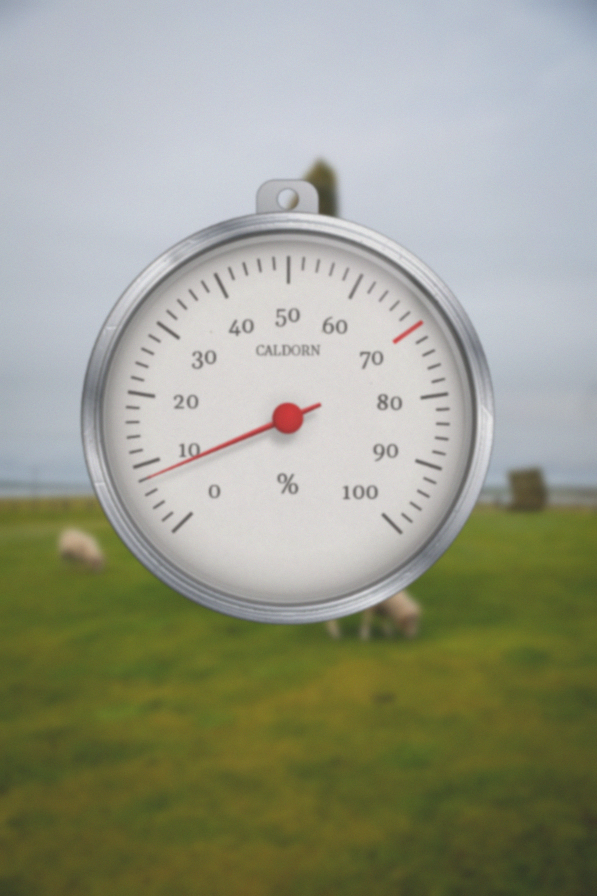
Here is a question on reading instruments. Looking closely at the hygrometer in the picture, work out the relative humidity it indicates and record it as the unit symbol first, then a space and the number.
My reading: % 8
